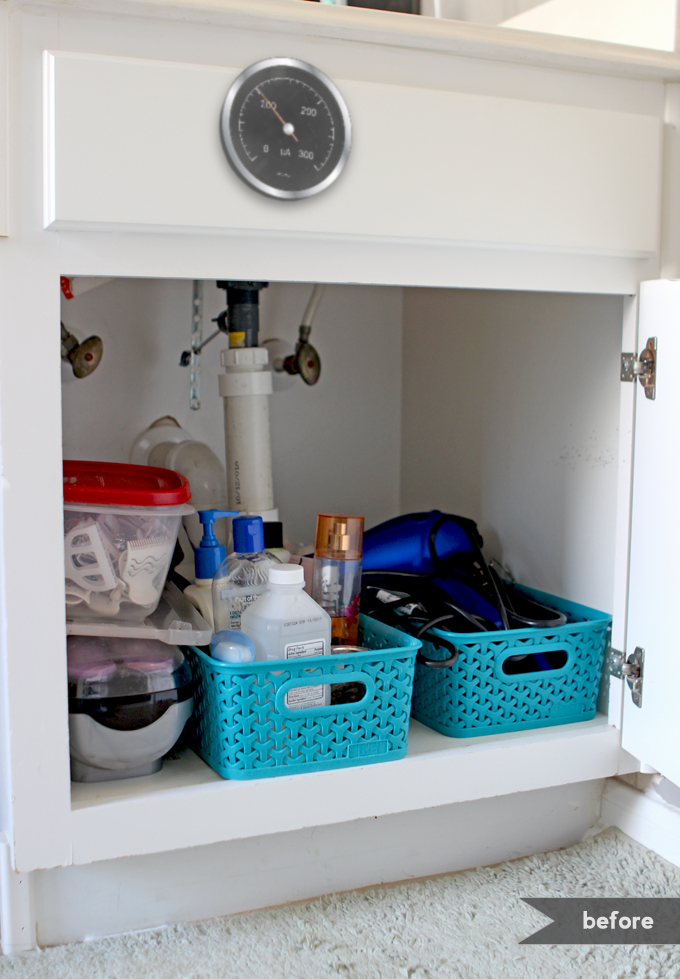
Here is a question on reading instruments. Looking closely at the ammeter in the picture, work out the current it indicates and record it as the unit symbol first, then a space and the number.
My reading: µA 100
